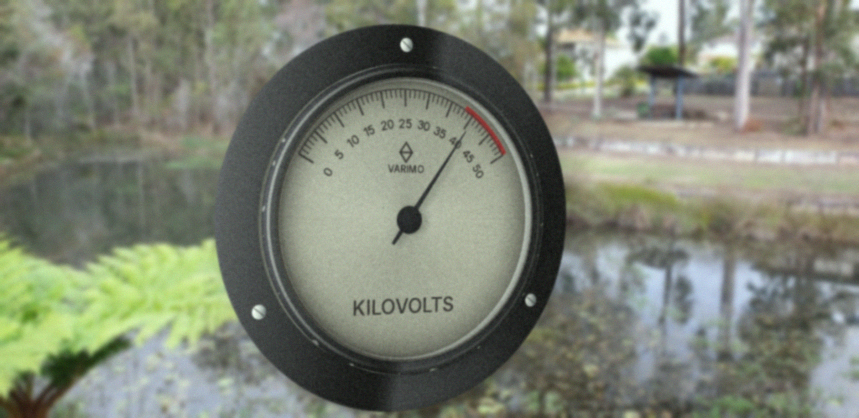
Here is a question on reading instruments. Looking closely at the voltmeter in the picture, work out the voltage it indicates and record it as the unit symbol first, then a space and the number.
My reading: kV 40
